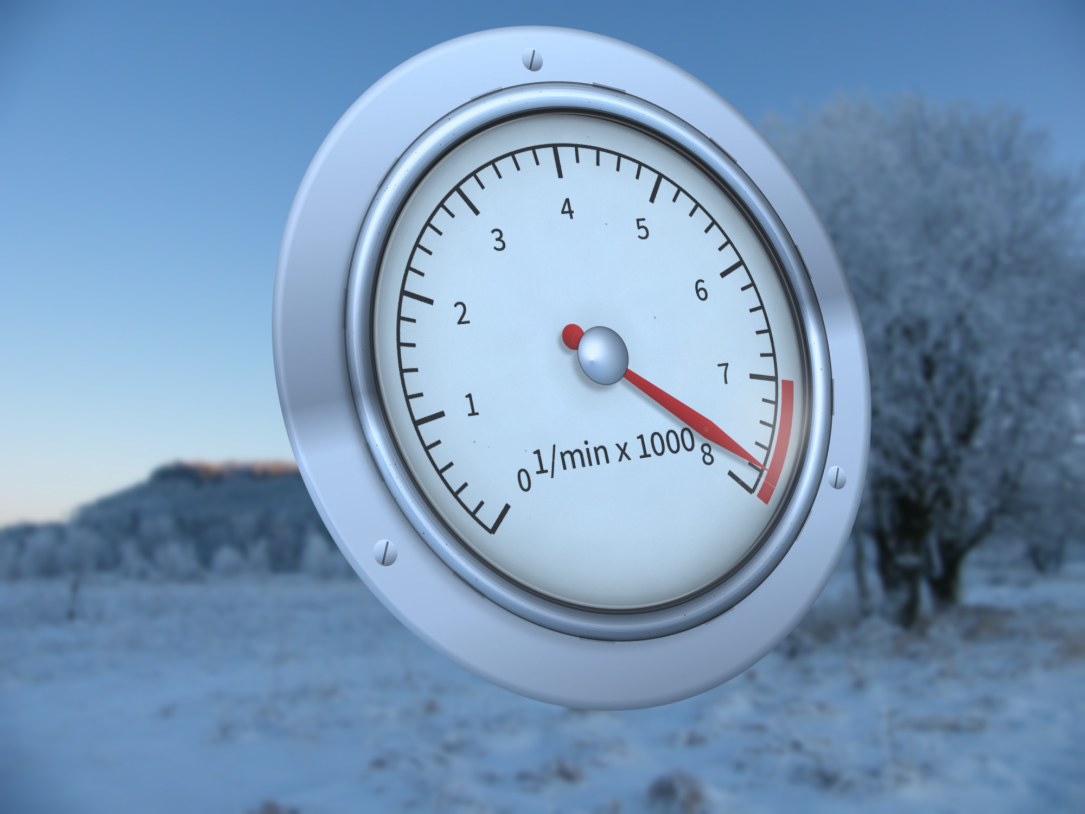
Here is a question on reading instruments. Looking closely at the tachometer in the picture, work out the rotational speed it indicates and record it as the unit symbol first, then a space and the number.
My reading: rpm 7800
